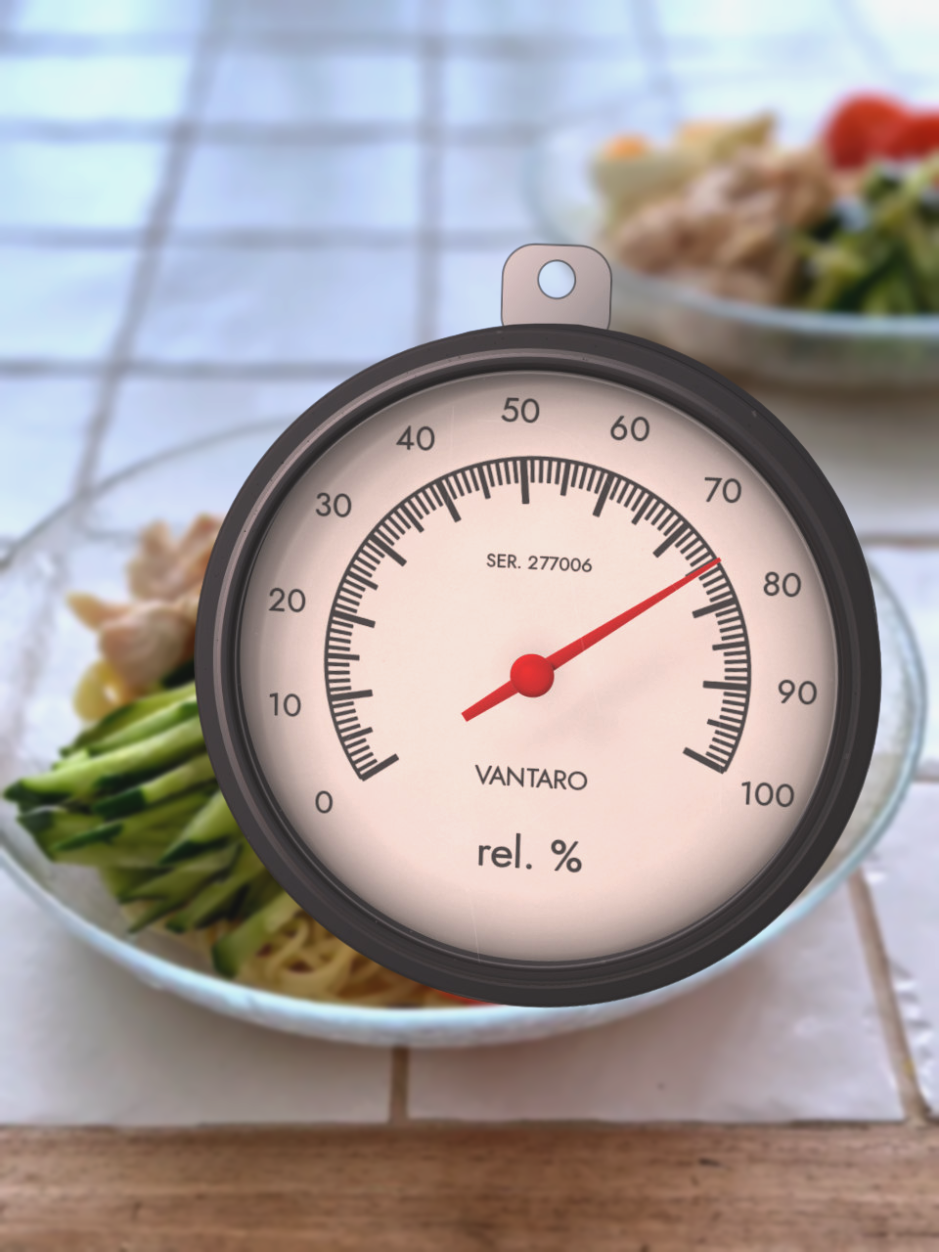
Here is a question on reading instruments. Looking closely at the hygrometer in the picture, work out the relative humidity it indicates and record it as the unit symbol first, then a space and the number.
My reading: % 75
